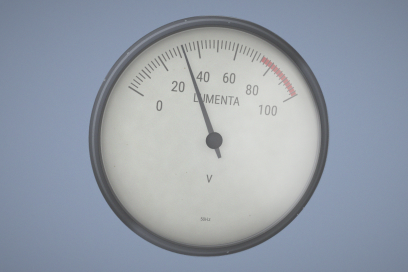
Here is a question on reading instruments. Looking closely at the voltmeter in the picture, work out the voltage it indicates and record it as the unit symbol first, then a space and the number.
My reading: V 32
